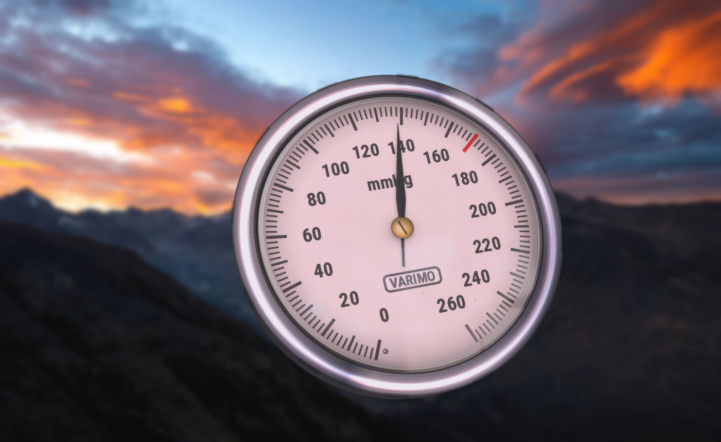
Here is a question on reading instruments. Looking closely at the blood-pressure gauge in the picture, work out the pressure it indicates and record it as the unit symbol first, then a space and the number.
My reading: mmHg 138
